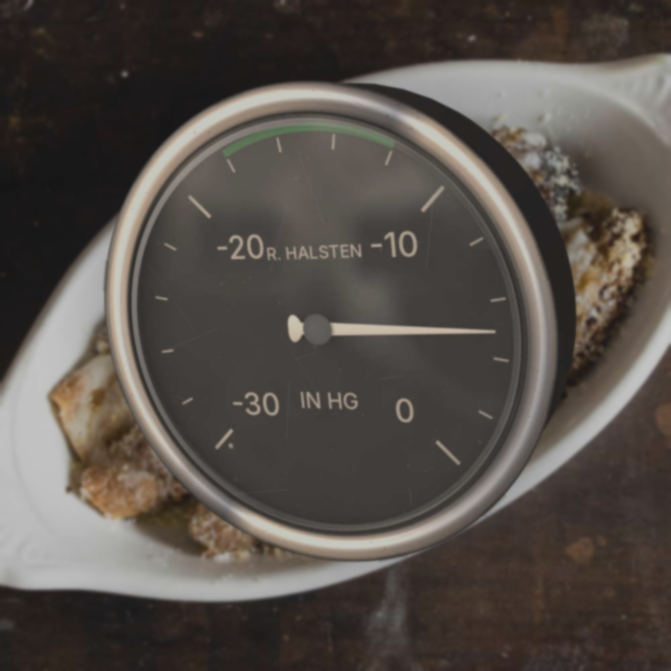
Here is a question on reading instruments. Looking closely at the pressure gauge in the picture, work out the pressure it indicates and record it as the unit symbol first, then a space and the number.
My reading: inHg -5
